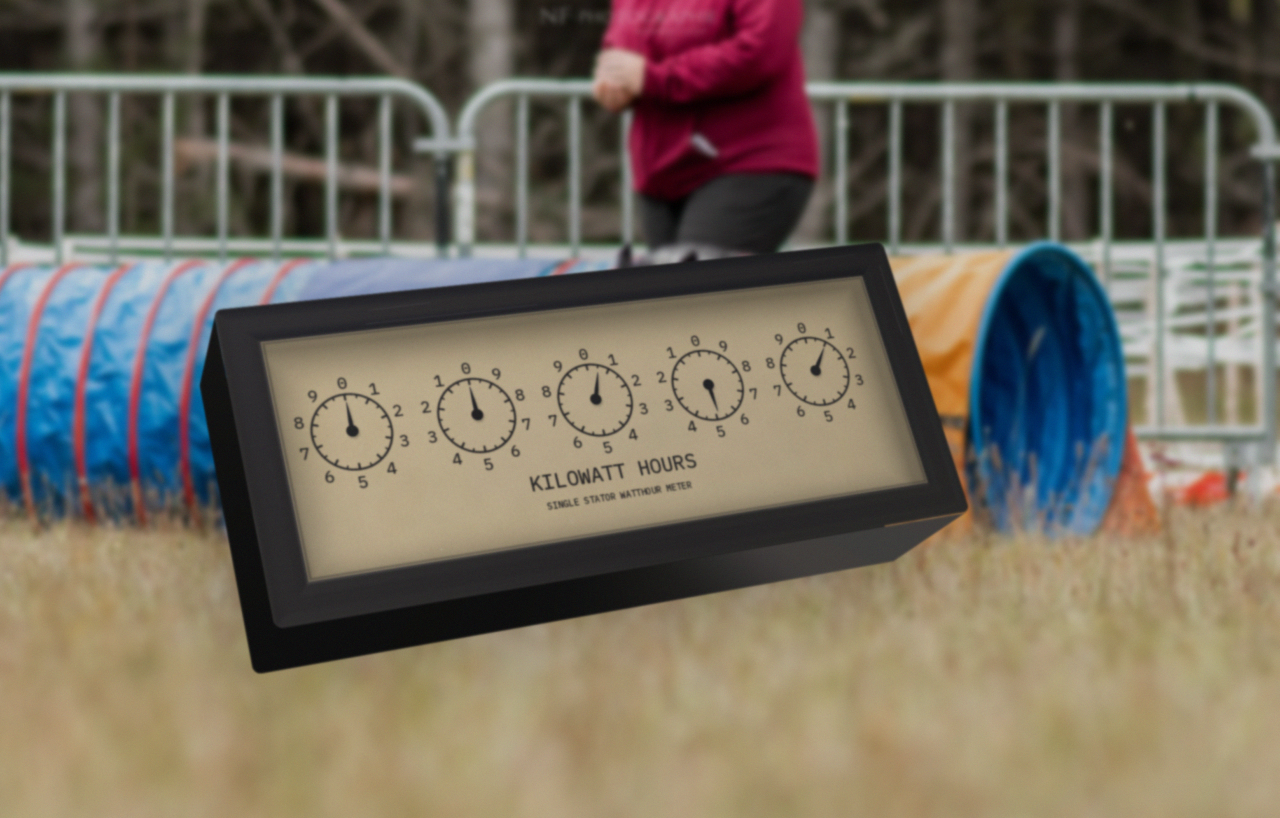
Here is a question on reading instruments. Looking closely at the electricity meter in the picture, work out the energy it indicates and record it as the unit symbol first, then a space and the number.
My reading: kWh 51
